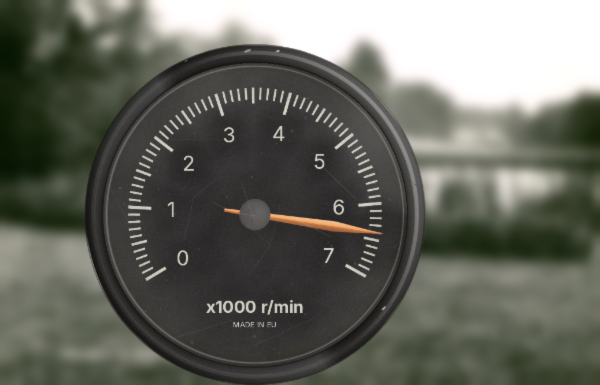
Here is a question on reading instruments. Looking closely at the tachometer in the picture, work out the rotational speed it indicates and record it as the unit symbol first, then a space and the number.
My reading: rpm 6400
